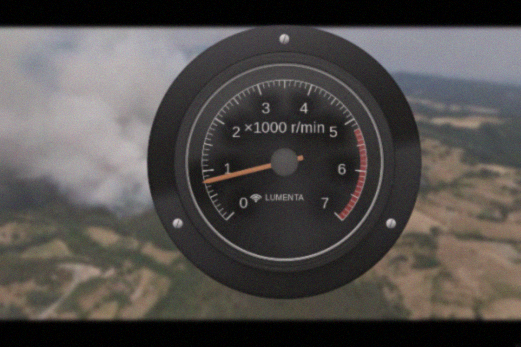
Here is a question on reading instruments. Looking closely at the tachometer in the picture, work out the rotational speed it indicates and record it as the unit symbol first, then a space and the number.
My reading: rpm 800
